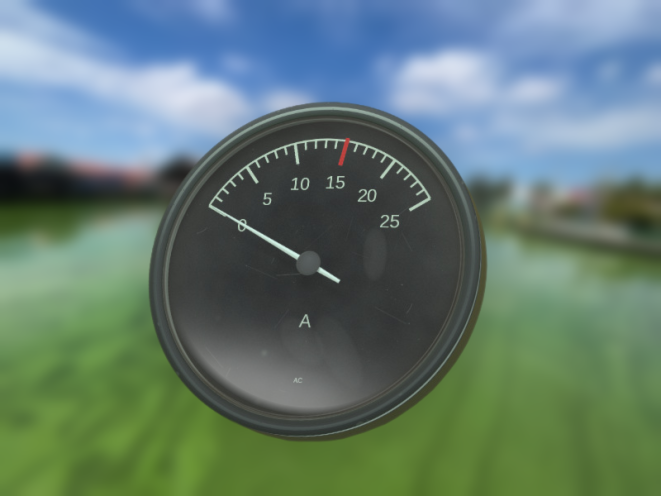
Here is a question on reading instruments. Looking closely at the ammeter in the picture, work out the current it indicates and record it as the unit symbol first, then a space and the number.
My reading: A 0
